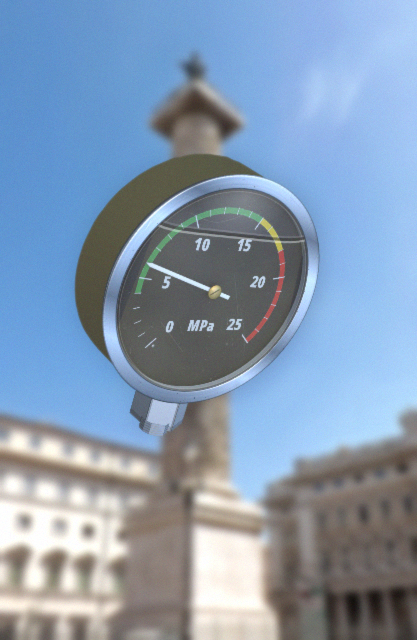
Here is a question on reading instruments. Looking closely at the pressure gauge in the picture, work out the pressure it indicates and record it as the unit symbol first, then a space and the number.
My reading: MPa 6
